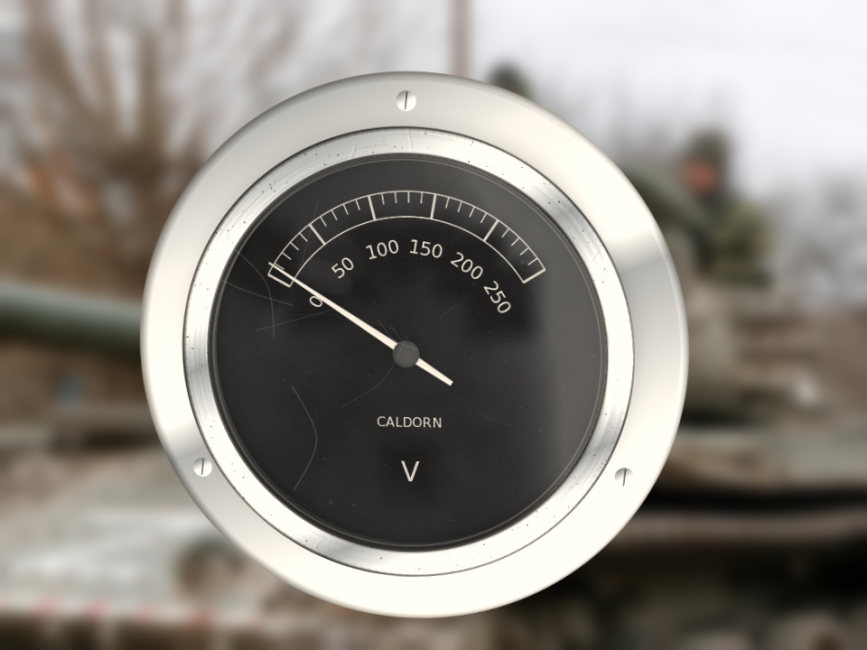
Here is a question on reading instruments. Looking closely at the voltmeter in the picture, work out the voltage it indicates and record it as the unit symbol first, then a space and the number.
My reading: V 10
